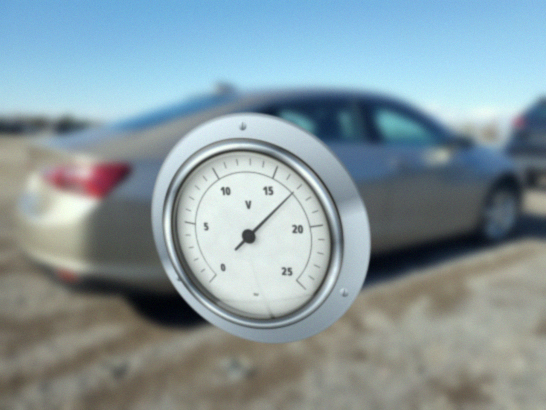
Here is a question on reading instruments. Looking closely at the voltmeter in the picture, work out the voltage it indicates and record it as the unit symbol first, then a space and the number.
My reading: V 17
